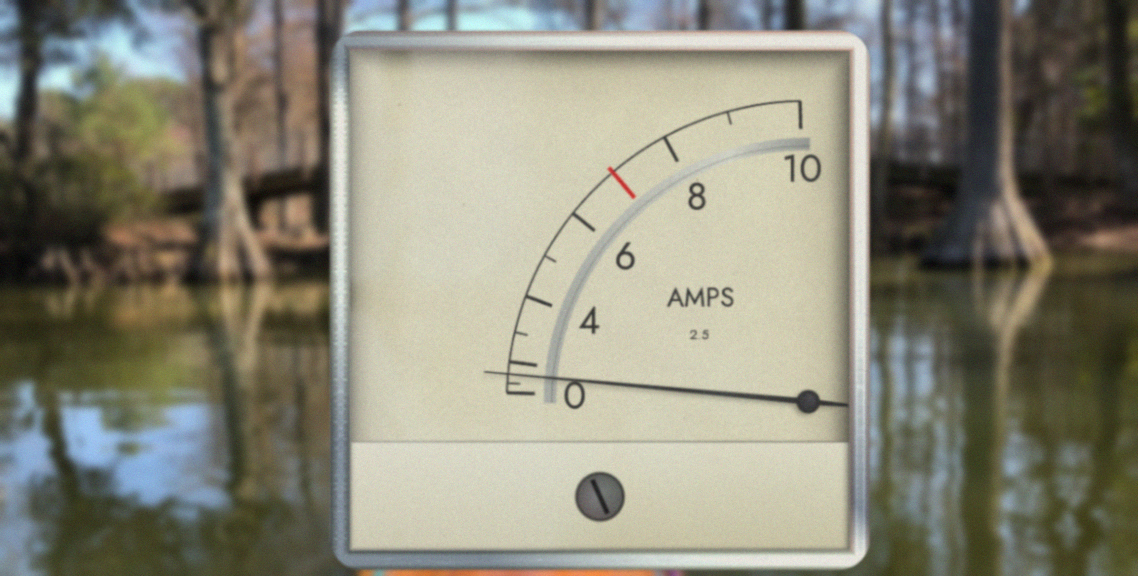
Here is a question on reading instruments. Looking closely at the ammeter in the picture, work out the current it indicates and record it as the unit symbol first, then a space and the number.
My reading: A 1.5
